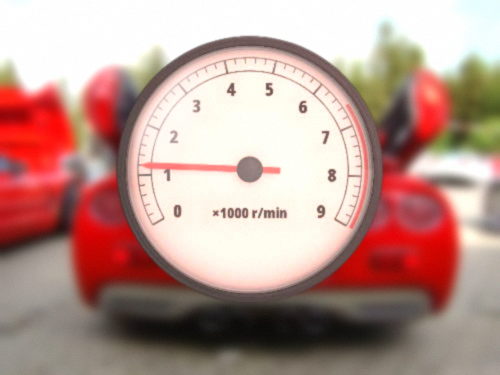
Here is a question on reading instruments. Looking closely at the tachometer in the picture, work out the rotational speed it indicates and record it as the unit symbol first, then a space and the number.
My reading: rpm 1200
